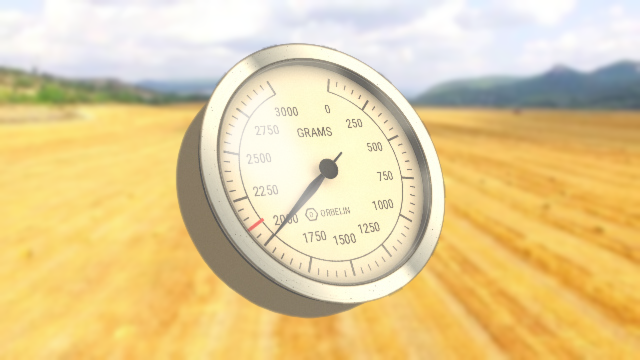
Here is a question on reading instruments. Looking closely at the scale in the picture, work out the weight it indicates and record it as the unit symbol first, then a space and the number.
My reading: g 2000
